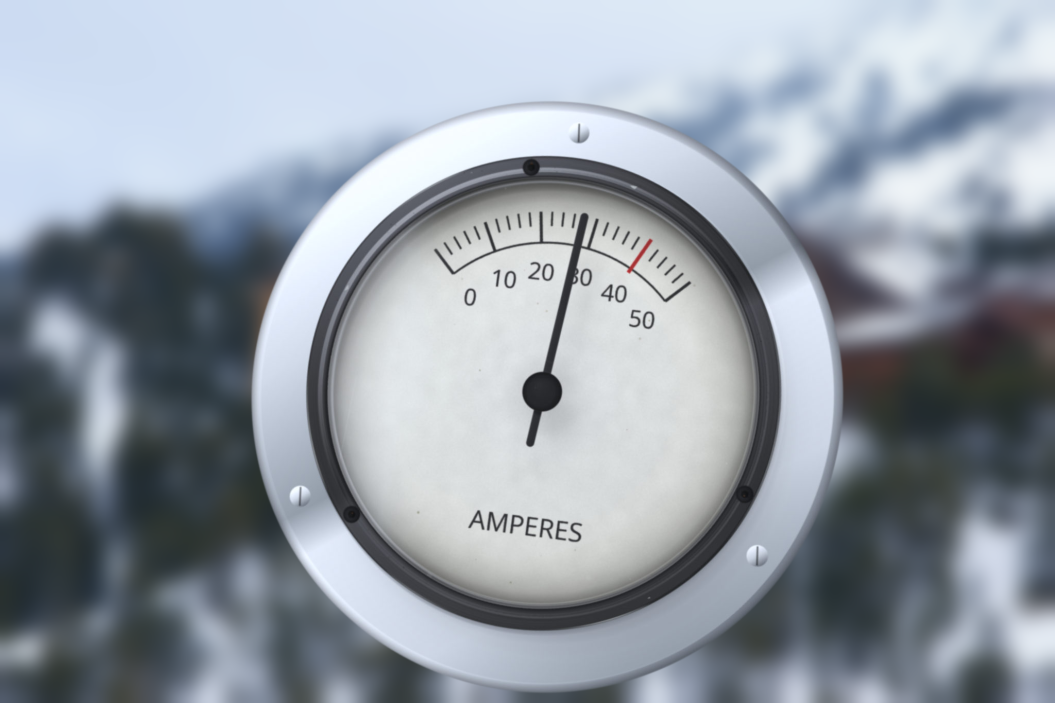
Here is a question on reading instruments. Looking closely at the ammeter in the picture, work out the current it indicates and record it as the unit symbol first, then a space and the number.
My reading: A 28
